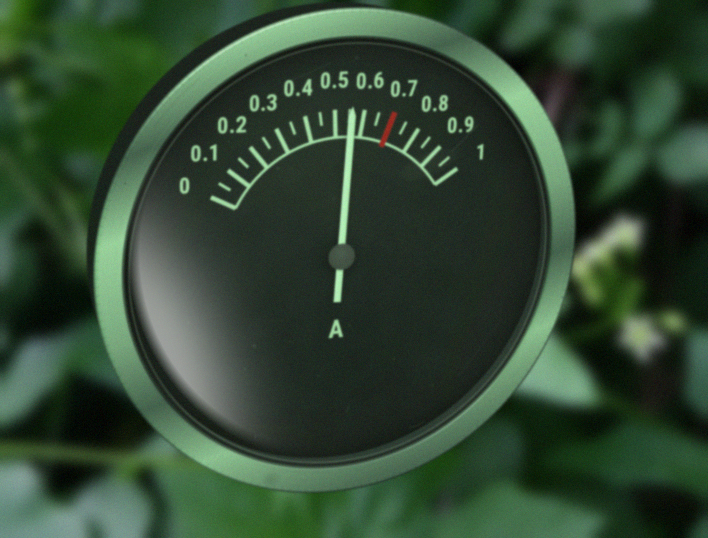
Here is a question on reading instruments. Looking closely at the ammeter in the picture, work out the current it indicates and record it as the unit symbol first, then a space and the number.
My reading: A 0.55
